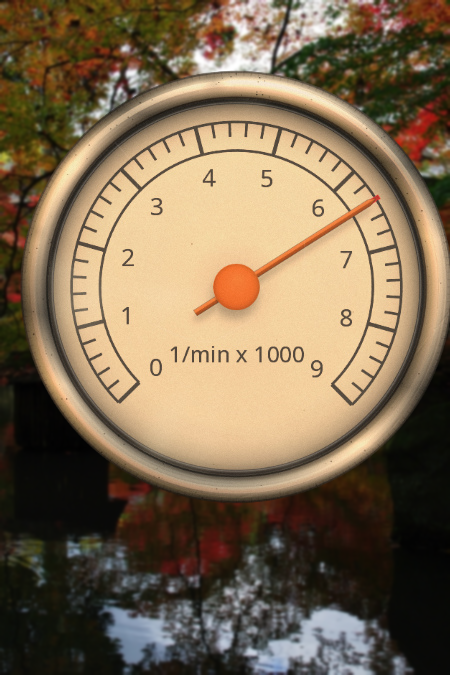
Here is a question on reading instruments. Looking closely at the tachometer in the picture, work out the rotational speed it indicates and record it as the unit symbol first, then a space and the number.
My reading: rpm 6400
